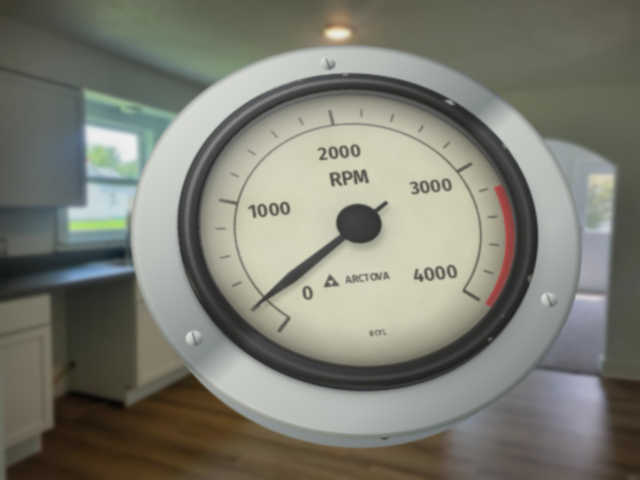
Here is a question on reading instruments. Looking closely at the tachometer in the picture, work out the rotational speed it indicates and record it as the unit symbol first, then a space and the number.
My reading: rpm 200
